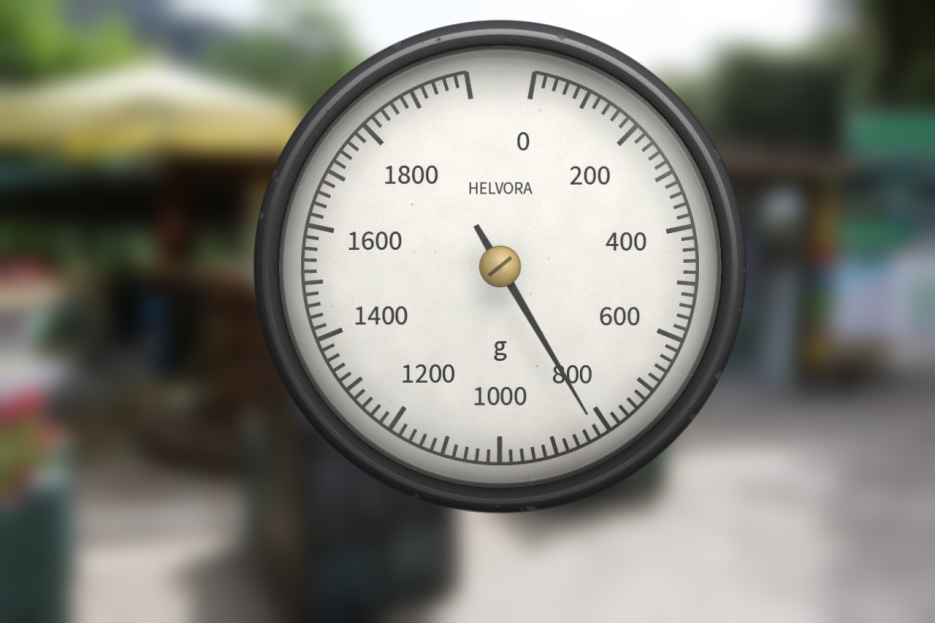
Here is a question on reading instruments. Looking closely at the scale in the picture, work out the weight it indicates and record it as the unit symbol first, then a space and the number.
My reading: g 820
